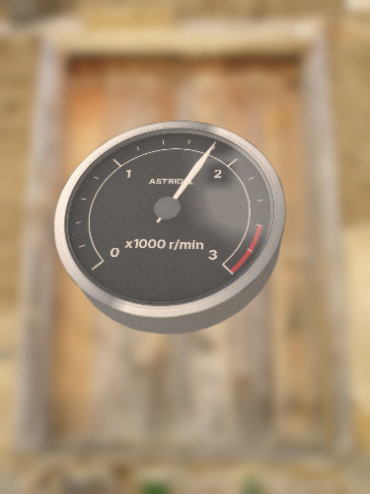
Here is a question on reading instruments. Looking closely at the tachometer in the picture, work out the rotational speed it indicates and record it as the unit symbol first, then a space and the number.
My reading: rpm 1800
